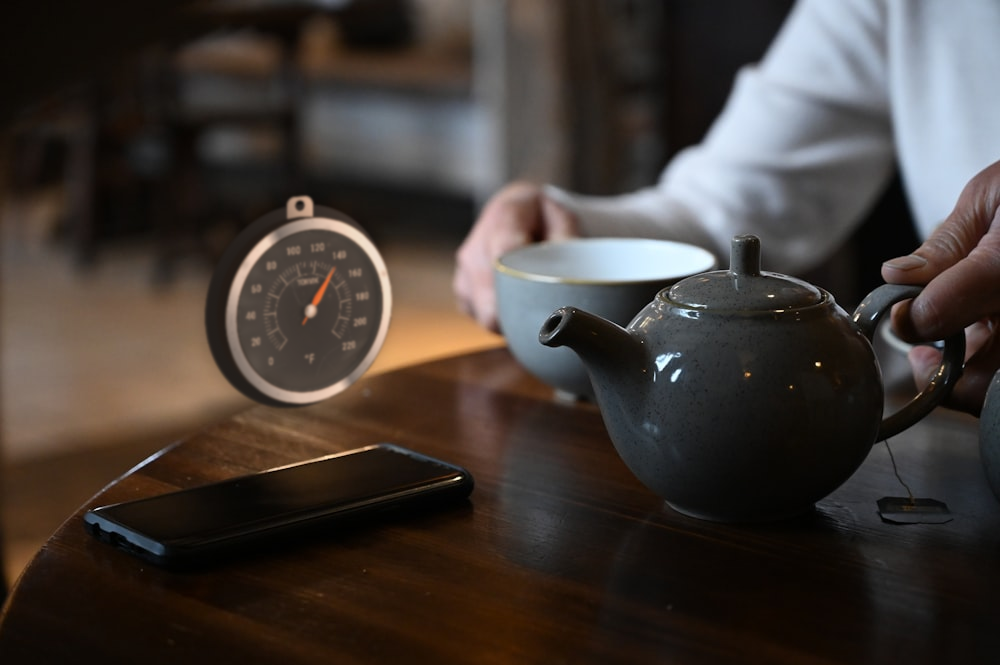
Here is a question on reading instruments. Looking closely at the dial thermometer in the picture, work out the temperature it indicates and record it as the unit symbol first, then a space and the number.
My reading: °F 140
